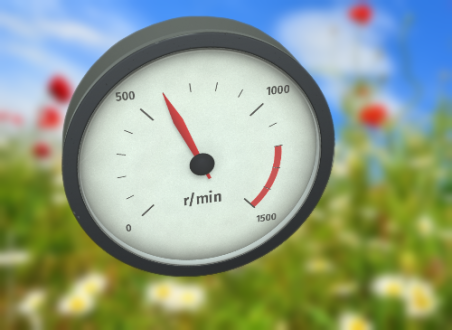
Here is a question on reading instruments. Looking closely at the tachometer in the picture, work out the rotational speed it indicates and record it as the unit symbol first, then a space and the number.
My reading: rpm 600
